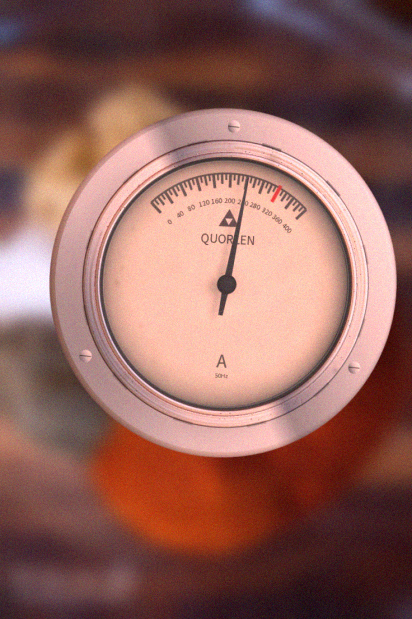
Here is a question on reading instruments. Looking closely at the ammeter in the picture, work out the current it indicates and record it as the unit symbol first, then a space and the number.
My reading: A 240
